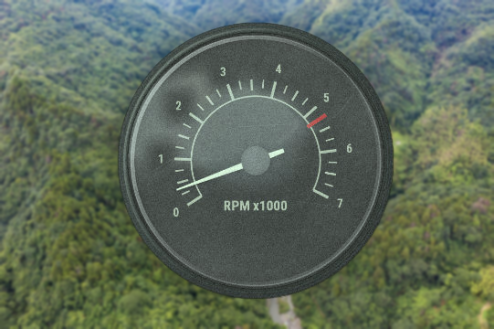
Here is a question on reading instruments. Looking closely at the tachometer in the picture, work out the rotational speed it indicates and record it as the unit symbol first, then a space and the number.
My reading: rpm 375
